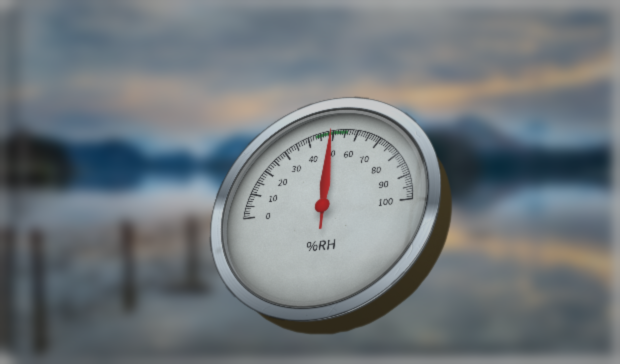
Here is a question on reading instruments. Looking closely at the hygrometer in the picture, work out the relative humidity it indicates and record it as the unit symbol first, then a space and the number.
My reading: % 50
